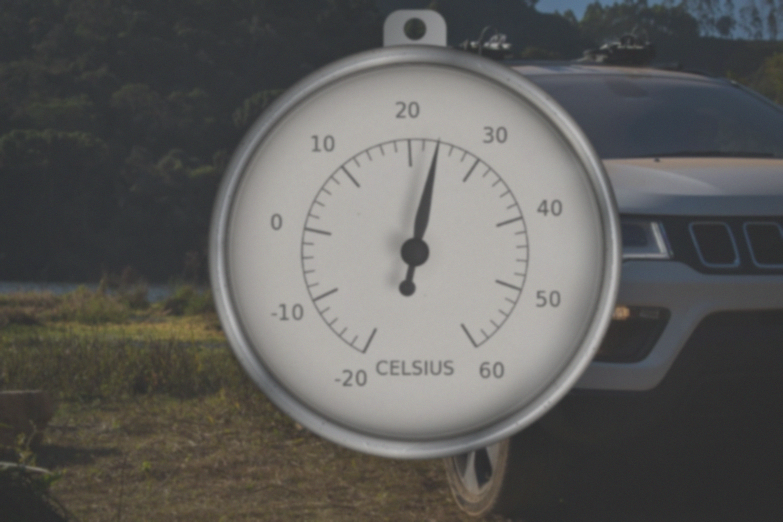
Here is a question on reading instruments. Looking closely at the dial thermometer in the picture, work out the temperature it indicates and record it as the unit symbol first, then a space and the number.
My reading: °C 24
